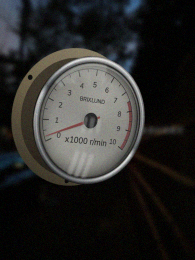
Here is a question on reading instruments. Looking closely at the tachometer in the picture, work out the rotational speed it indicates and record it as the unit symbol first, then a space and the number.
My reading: rpm 250
